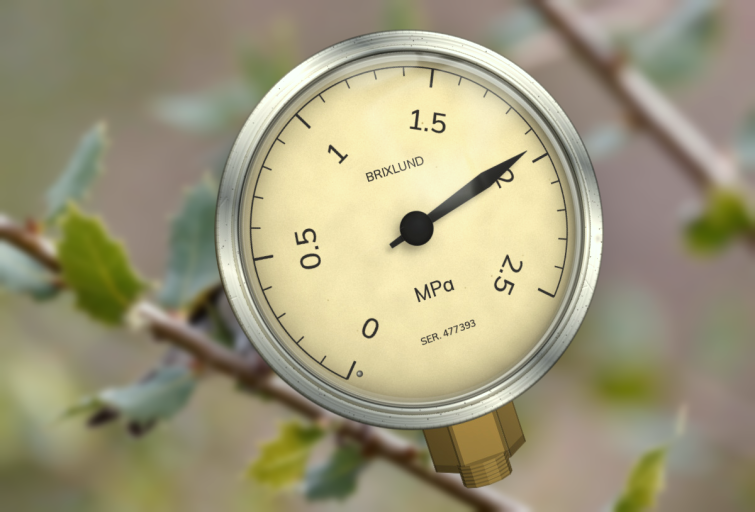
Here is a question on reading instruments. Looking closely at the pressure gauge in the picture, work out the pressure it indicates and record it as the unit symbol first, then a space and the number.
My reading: MPa 1.95
